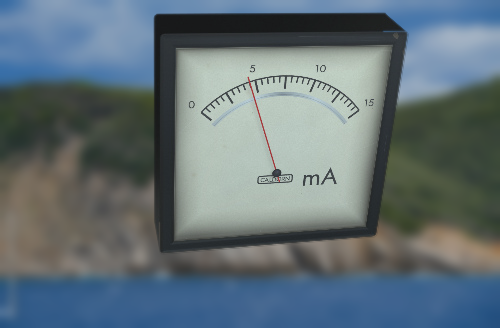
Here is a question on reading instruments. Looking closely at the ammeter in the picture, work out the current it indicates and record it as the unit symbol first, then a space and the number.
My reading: mA 4.5
